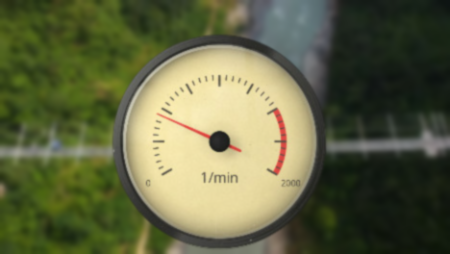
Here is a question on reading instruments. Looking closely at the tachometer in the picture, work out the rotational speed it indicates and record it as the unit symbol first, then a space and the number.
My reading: rpm 450
